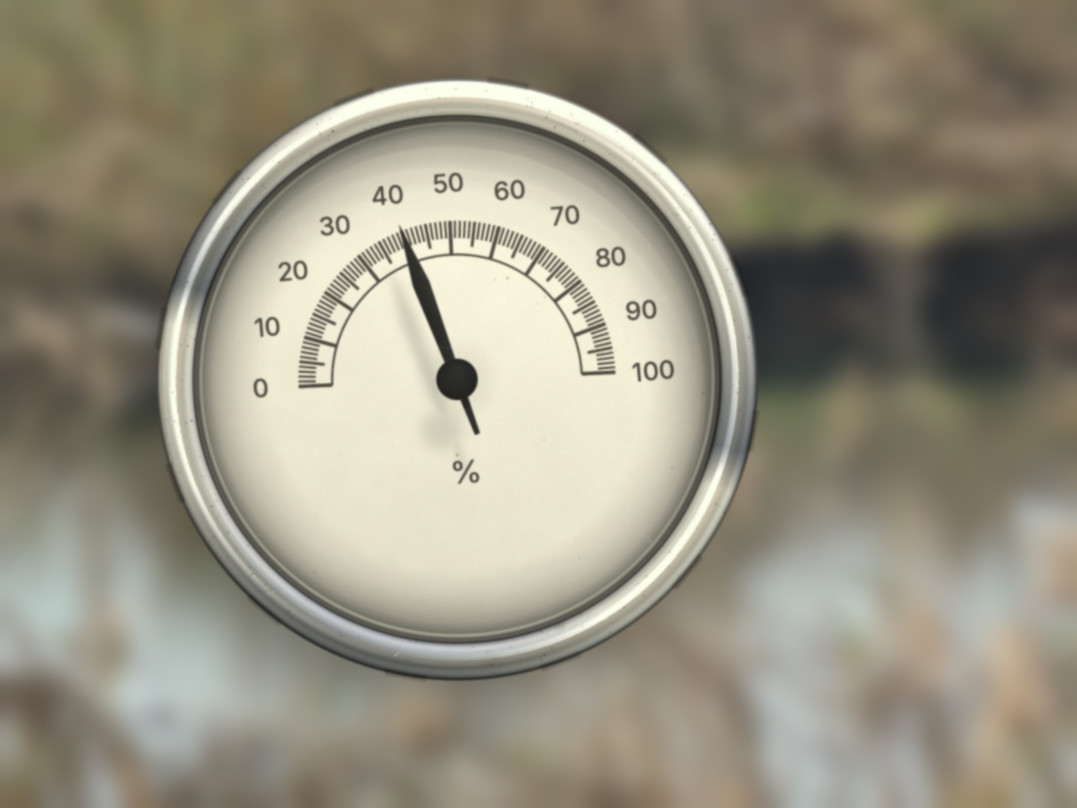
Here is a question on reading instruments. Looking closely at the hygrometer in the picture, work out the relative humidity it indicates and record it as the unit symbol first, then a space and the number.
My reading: % 40
